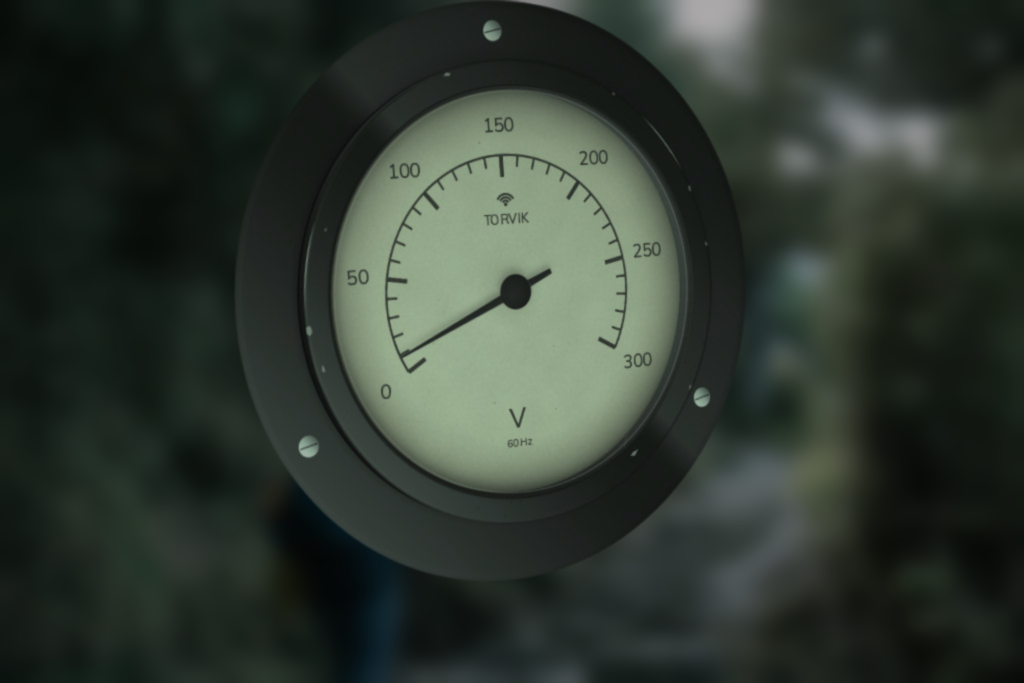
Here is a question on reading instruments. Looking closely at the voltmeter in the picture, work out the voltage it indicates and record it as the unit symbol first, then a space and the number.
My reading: V 10
